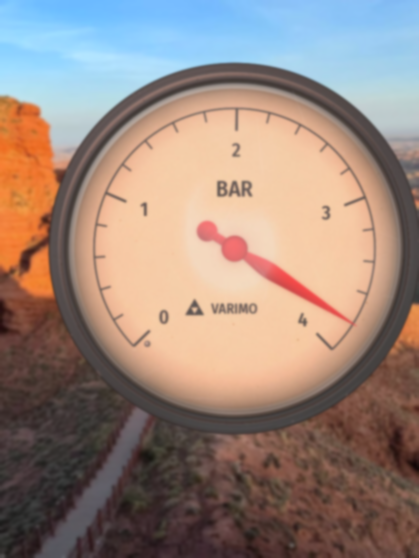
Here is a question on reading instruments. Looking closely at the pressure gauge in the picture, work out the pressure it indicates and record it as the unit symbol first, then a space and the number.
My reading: bar 3.8
